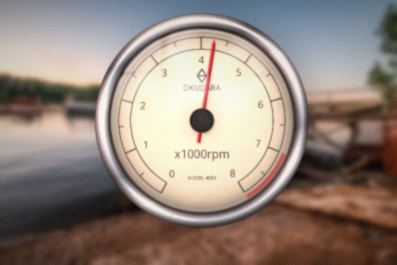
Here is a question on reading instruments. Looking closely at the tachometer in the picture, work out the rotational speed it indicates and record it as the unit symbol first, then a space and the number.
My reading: rpm 4250
